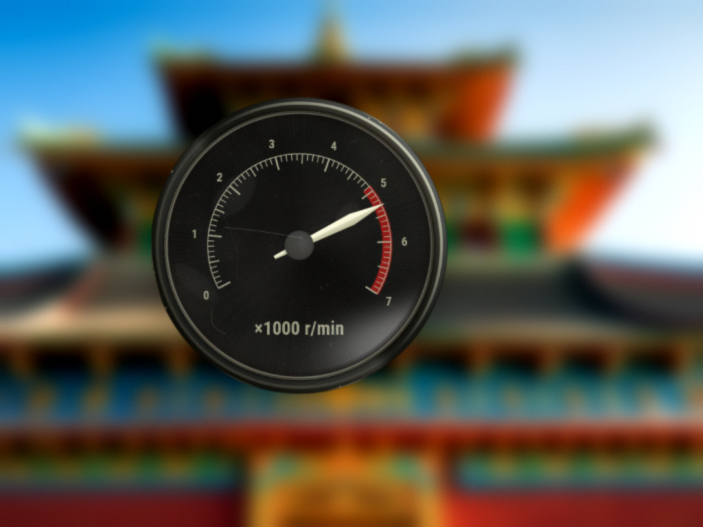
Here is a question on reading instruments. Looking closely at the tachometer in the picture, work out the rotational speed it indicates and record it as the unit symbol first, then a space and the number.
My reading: rpm 5300
